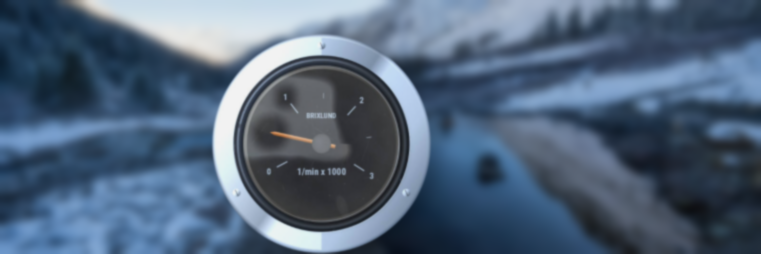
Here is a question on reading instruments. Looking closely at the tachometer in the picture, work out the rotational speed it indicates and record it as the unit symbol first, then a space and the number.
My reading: rpm 500
